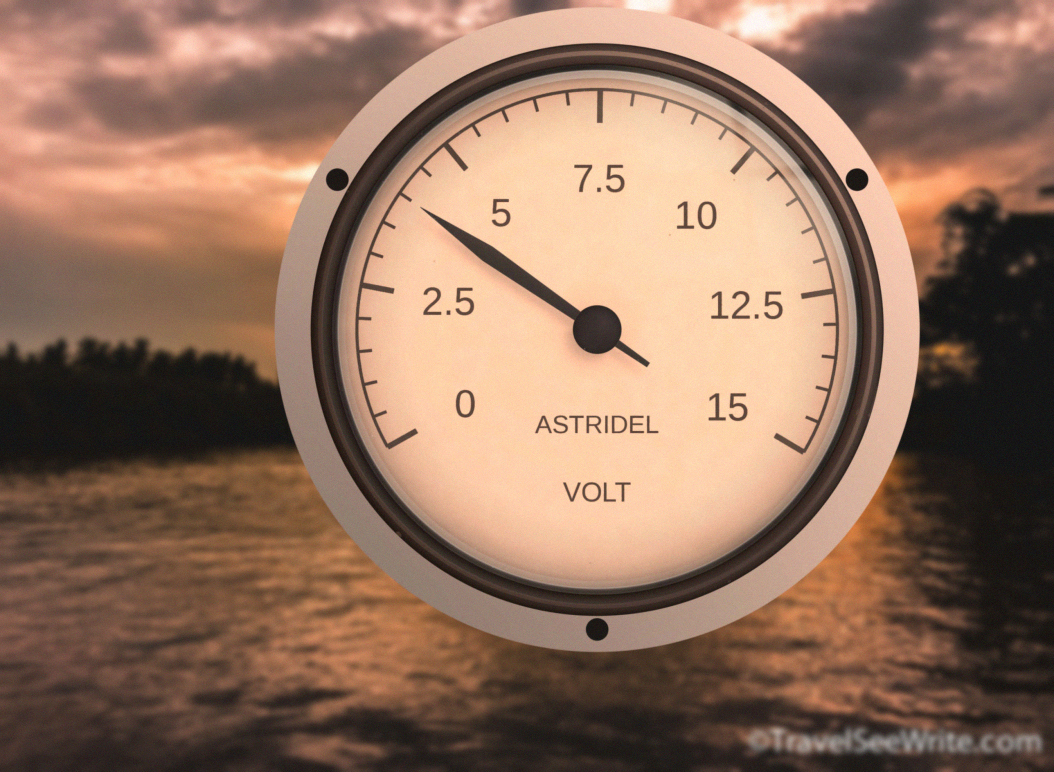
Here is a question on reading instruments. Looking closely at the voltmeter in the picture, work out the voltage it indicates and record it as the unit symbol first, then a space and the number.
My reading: V 4
